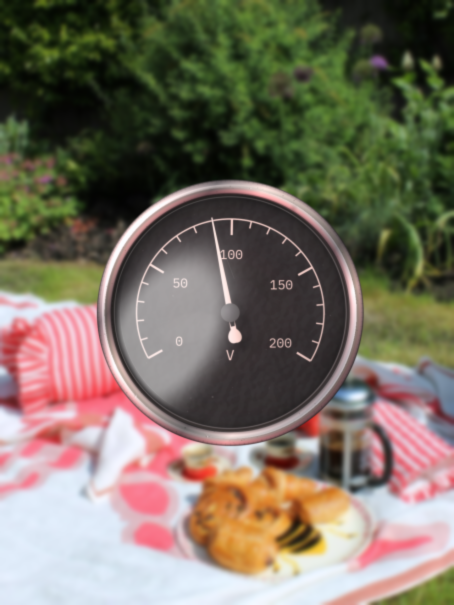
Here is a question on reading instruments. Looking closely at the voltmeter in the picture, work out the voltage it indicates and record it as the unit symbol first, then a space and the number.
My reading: V 90
